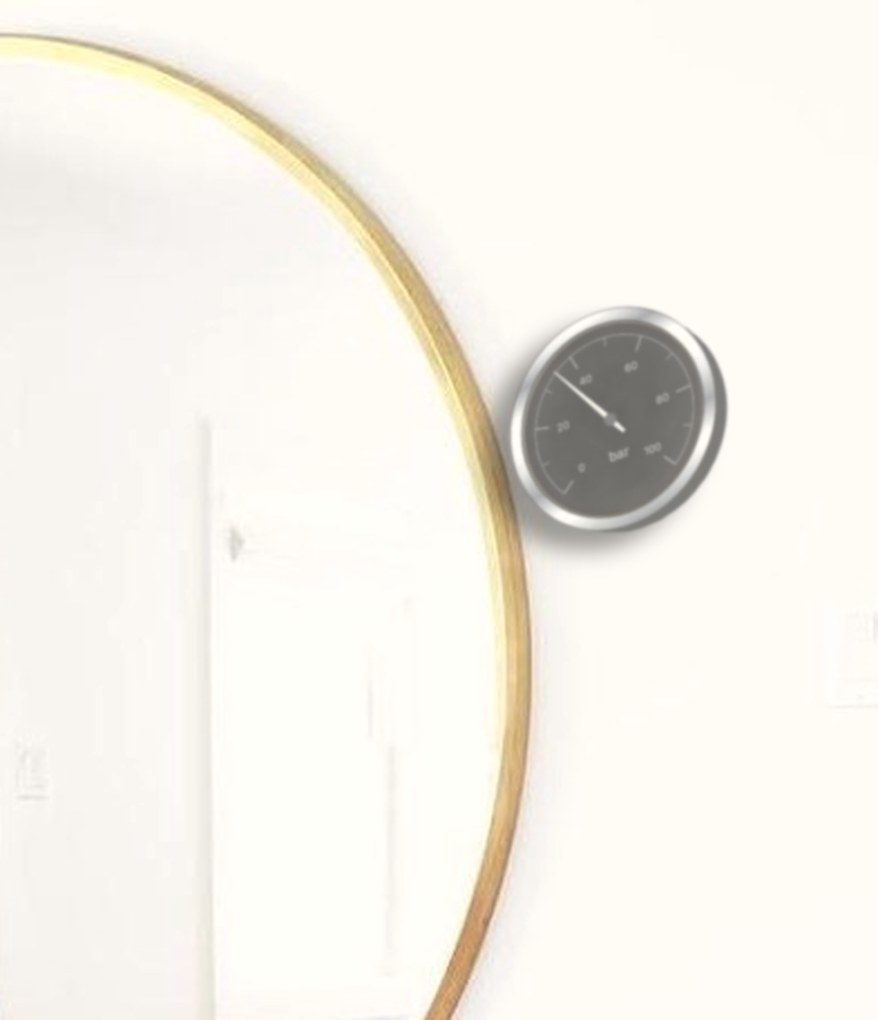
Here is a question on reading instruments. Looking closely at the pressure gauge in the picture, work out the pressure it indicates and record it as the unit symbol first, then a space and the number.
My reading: bar 35
